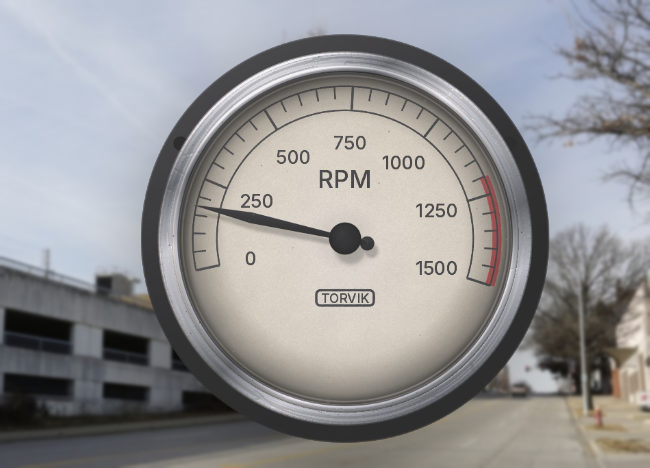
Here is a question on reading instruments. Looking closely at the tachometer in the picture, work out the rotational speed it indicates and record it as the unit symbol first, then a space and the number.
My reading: rpm 175
